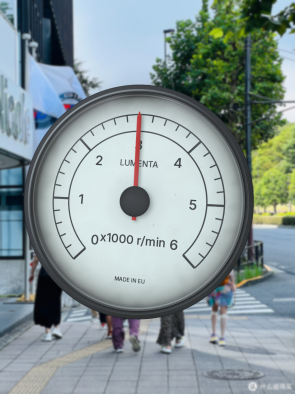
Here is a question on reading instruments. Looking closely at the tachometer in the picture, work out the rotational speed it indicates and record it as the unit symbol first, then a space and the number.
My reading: rpm 3000
